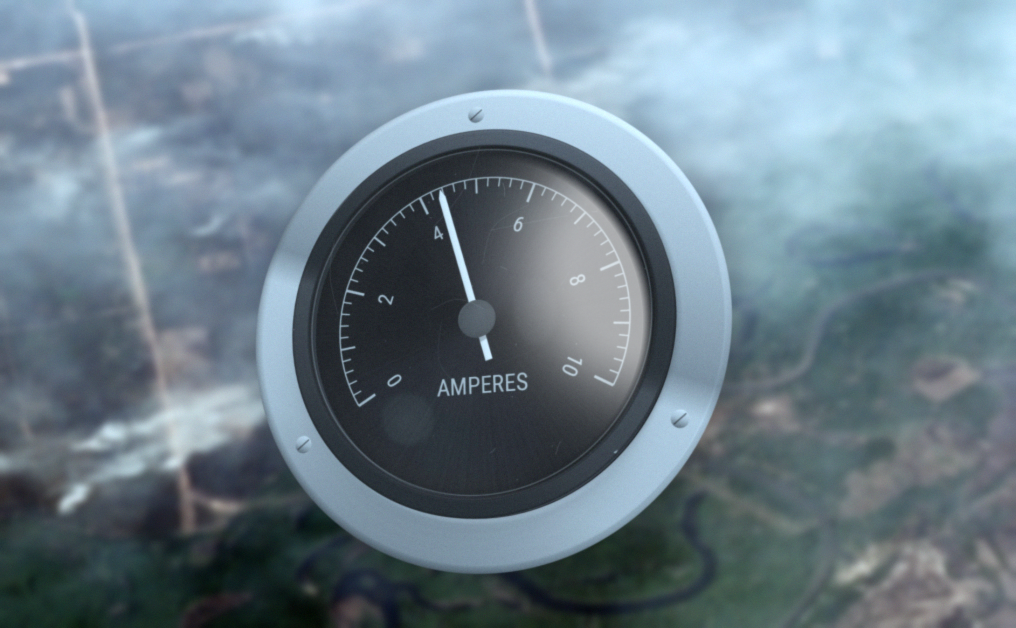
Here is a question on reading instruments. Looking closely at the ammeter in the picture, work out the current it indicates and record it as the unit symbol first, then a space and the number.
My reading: A 4.4
